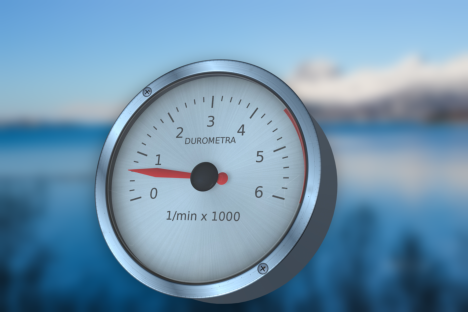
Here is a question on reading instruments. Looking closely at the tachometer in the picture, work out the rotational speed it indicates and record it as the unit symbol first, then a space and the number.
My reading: rpm 600
